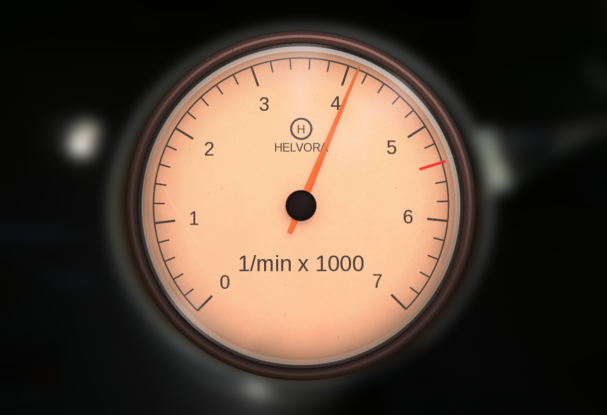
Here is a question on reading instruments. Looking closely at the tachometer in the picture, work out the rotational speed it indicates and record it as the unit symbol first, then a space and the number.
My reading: rpm 4100
